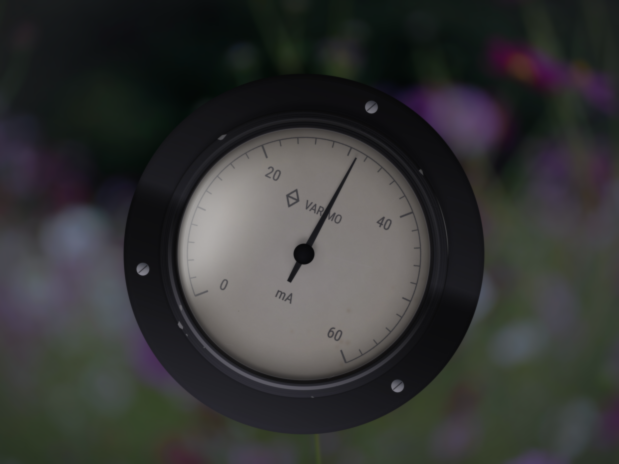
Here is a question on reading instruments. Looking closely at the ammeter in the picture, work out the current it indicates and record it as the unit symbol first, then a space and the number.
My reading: mA 31
